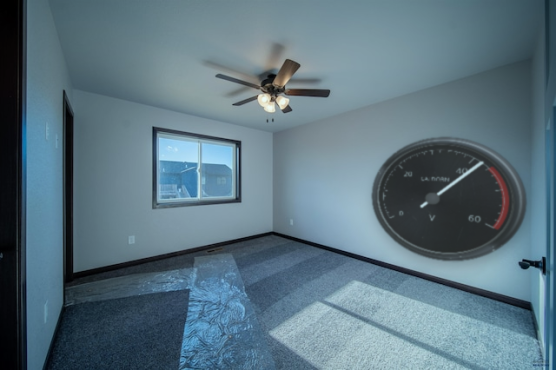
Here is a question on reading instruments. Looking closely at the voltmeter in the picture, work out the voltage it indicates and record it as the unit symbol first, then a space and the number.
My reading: V 42
